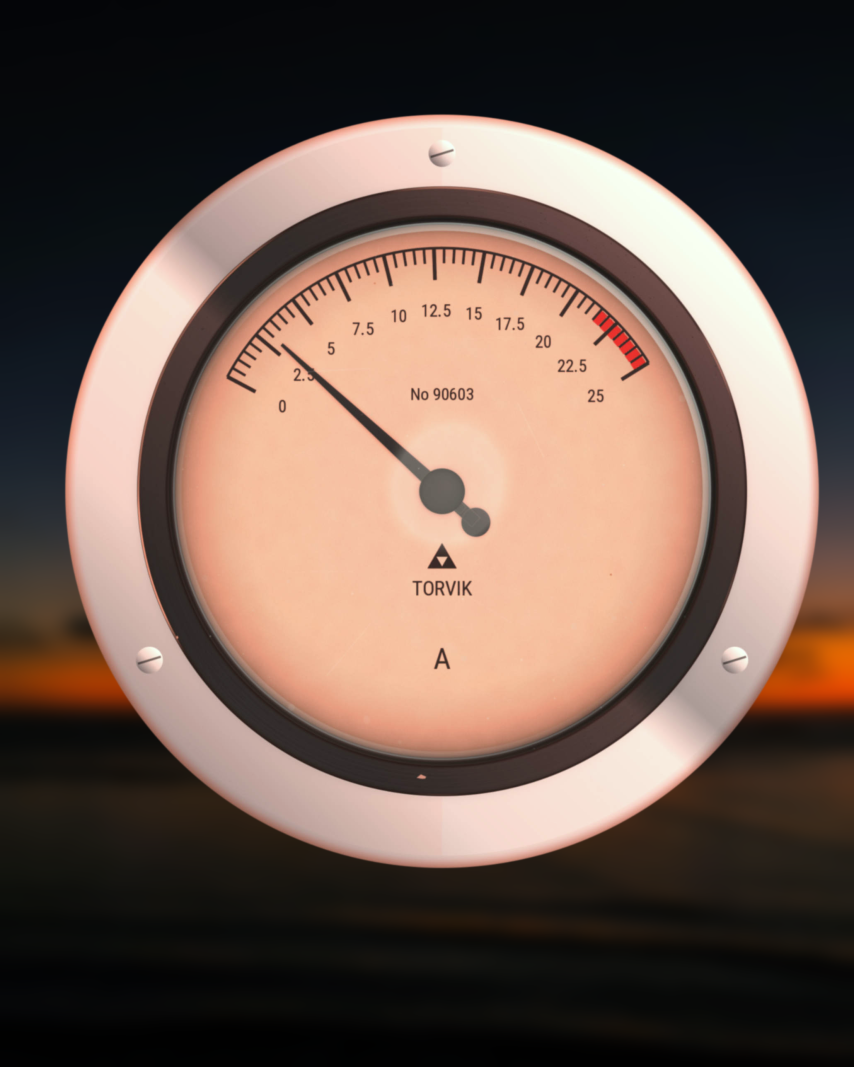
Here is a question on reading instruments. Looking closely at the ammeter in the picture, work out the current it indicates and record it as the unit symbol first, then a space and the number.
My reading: A 3
